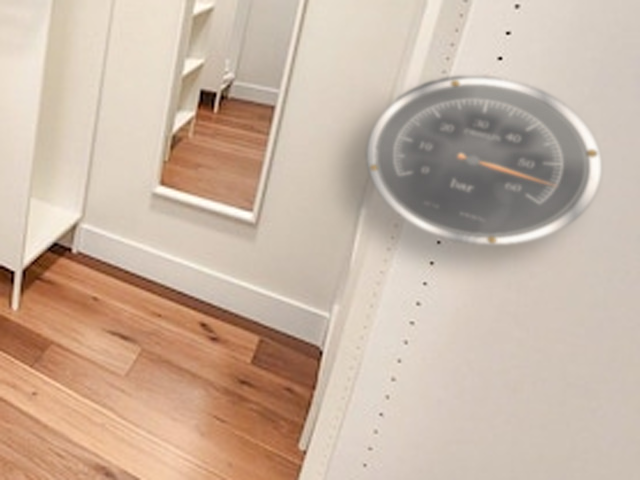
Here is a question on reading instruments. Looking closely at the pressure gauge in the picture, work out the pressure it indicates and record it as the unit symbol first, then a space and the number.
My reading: bar 55
